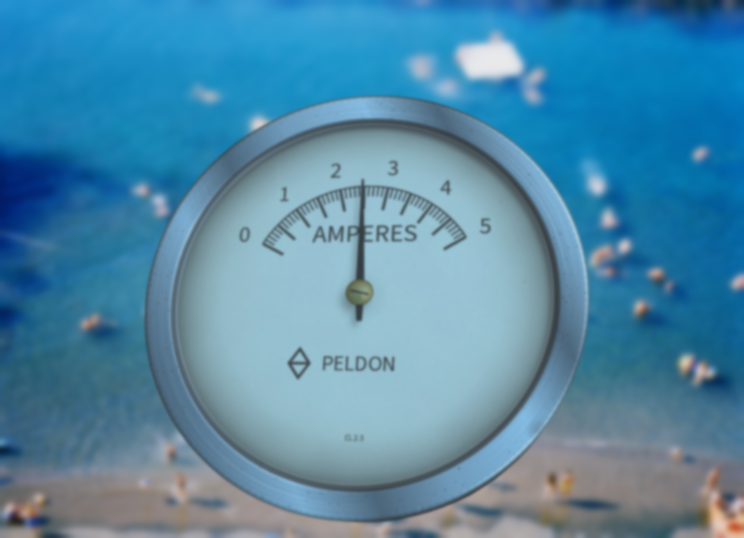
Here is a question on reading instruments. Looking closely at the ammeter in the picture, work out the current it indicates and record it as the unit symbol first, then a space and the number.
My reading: A 2.5
